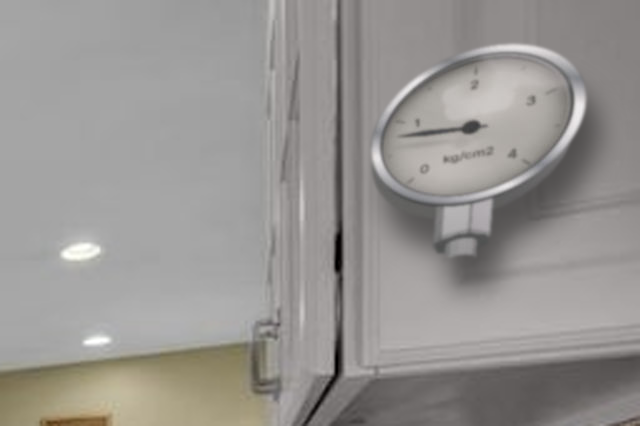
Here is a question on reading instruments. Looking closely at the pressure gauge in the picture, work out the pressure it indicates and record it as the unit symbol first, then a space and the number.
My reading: kg/cm² 0.75
